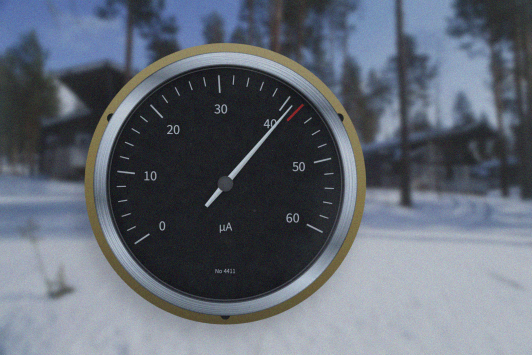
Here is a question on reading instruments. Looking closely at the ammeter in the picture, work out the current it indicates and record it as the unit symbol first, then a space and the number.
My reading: µA 41
